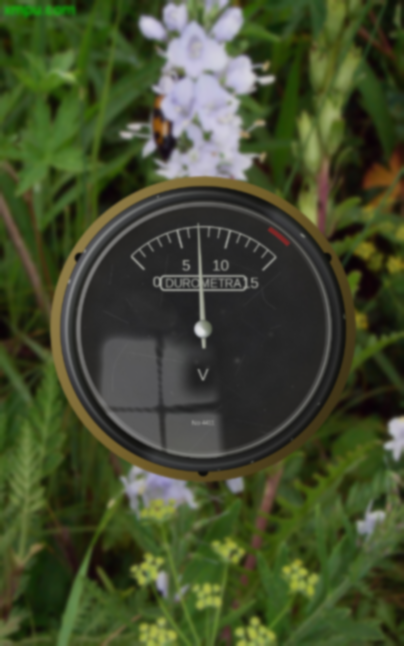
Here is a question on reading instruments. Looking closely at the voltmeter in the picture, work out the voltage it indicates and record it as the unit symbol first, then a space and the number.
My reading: V 7
